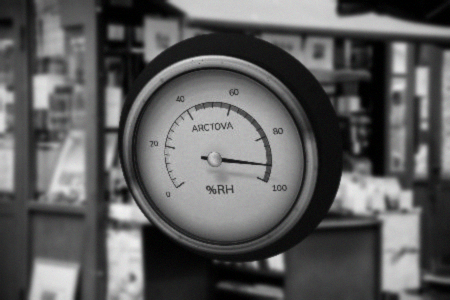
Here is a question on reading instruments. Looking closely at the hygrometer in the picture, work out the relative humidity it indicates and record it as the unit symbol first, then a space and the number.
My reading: % 92
